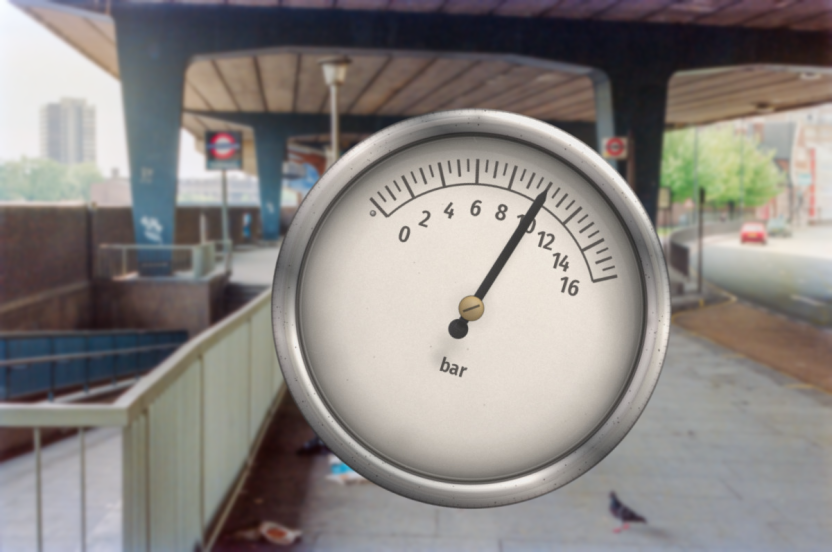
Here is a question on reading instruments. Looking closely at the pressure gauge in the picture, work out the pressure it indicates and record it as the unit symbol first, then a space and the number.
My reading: bar 10
